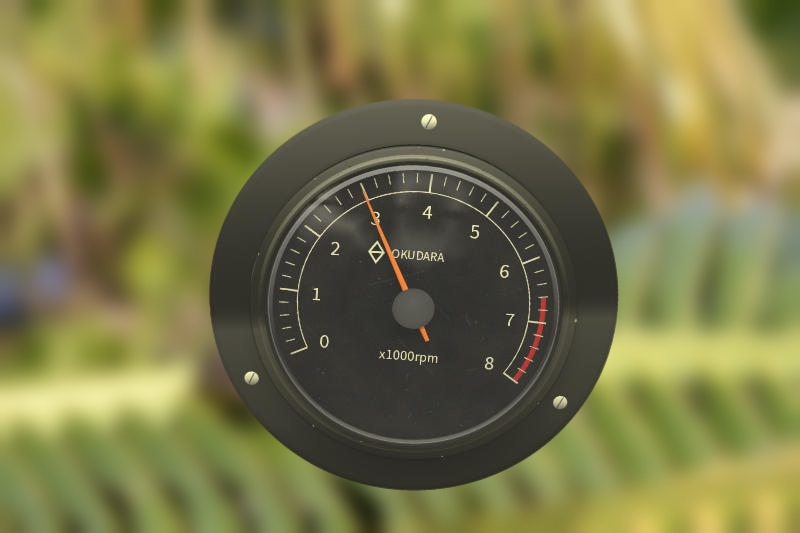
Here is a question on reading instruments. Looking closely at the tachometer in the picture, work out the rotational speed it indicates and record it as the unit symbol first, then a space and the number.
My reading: rpm 3000
